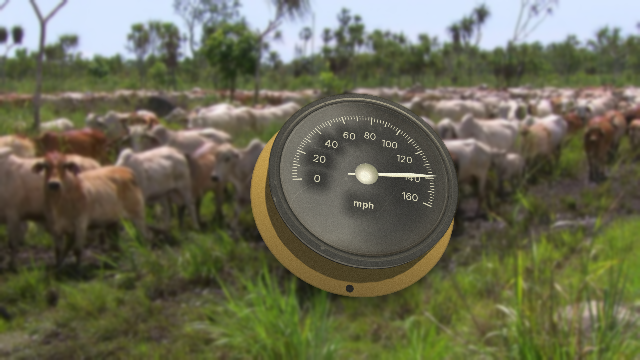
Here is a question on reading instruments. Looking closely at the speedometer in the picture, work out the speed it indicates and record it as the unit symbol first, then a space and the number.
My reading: mph 140
